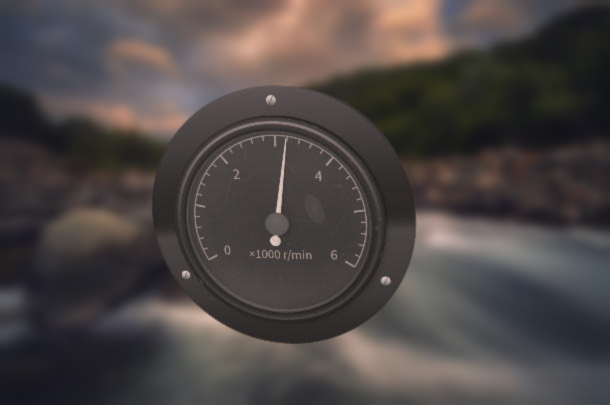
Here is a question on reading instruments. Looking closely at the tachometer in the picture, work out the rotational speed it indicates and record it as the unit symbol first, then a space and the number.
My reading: rpm 3200
